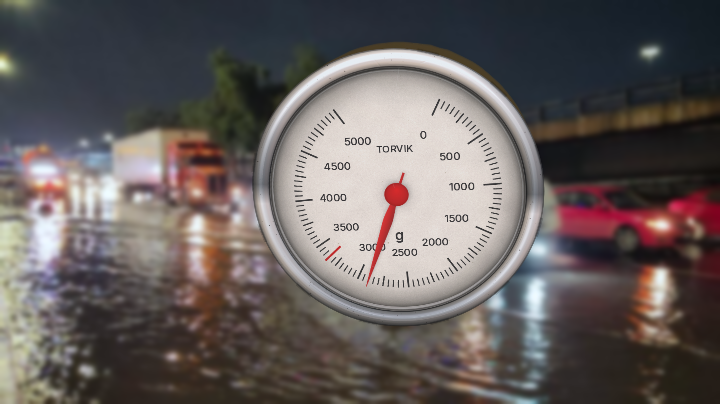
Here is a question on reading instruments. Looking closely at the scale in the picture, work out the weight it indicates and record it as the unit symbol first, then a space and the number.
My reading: g 2900
